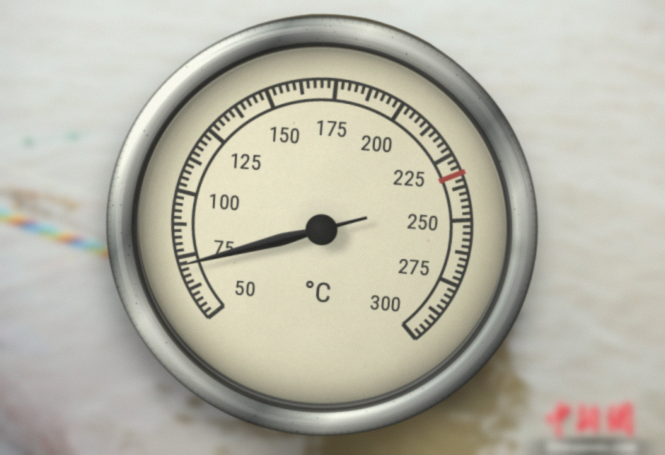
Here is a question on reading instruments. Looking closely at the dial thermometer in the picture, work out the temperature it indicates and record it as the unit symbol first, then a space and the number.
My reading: °C 72.5
